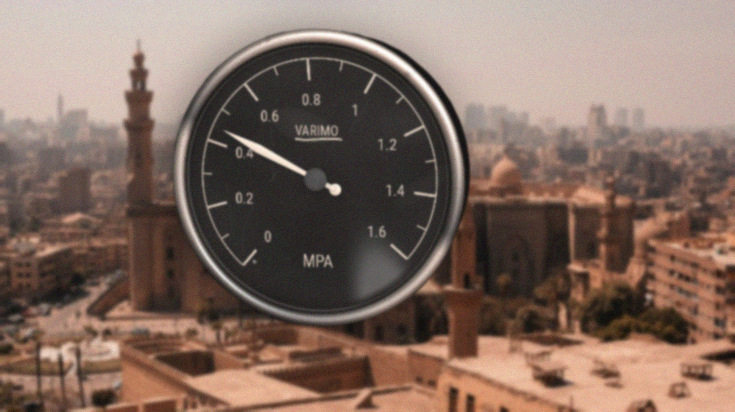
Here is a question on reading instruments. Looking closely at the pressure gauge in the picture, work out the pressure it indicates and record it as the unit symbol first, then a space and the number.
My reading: MPa 0.45
